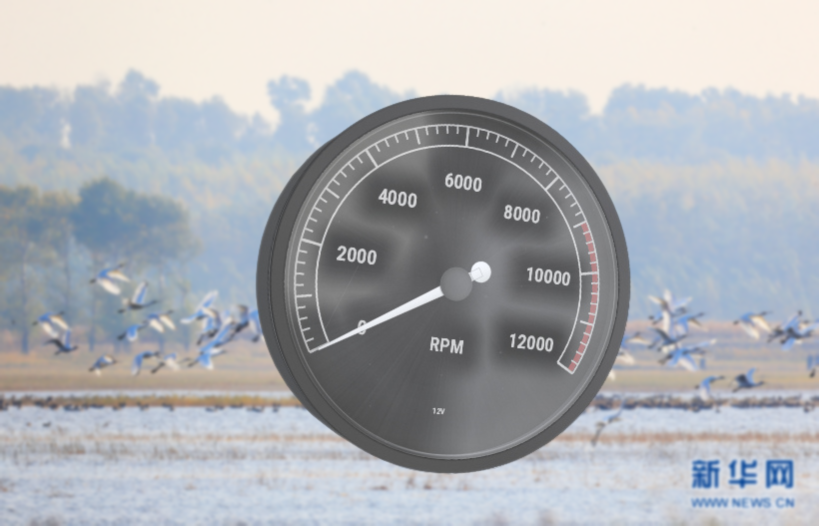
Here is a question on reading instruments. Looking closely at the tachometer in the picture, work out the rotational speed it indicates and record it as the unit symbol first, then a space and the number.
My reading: rpm 0
